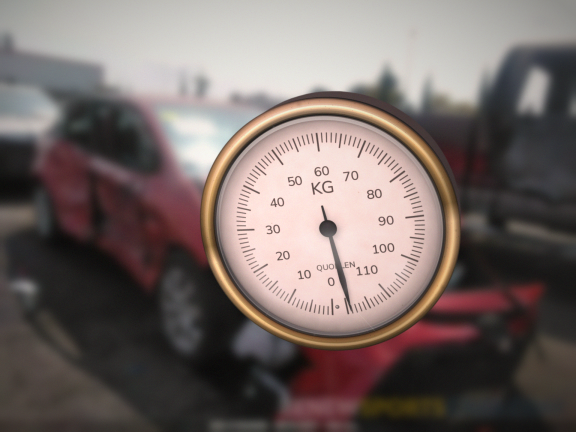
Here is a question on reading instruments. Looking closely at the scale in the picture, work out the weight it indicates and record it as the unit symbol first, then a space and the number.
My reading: kg 119
